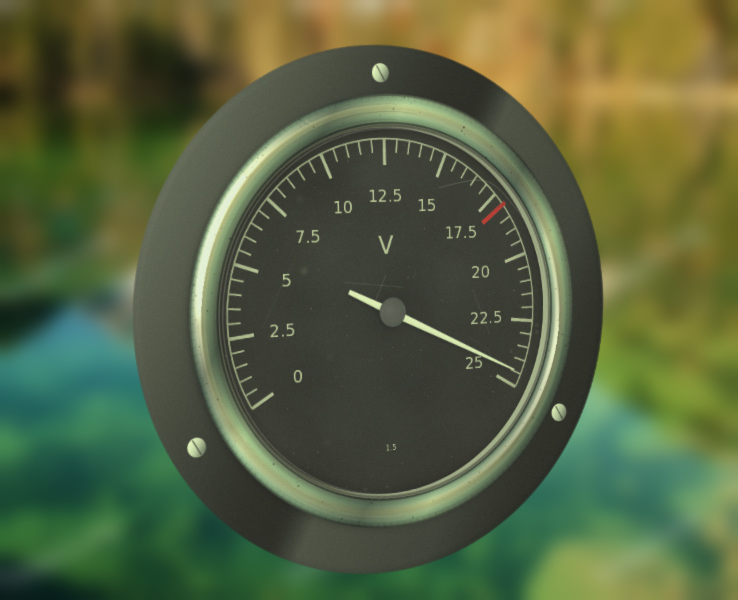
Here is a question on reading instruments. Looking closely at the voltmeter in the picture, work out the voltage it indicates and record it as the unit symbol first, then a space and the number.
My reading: V 24.5
